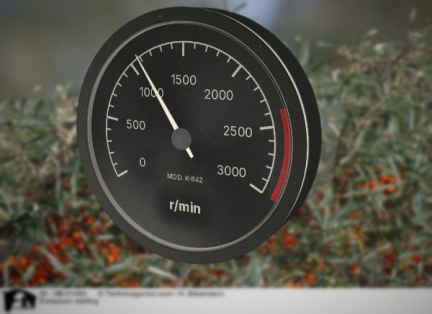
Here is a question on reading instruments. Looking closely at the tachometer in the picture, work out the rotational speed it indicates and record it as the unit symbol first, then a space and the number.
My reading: rpm 1100
